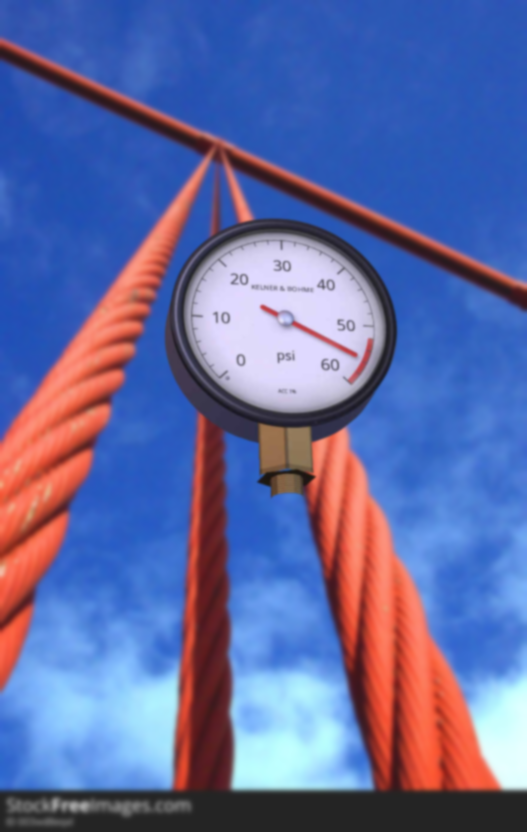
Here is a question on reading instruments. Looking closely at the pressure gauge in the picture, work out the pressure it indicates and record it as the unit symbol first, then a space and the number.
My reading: psi 56
